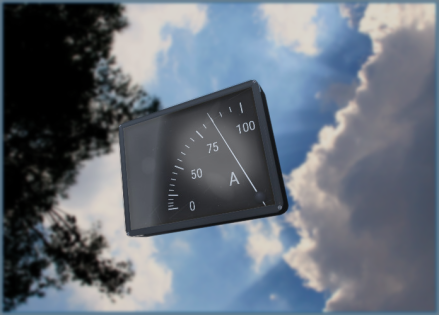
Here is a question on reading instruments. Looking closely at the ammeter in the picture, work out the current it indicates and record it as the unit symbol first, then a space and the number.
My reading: A 85
